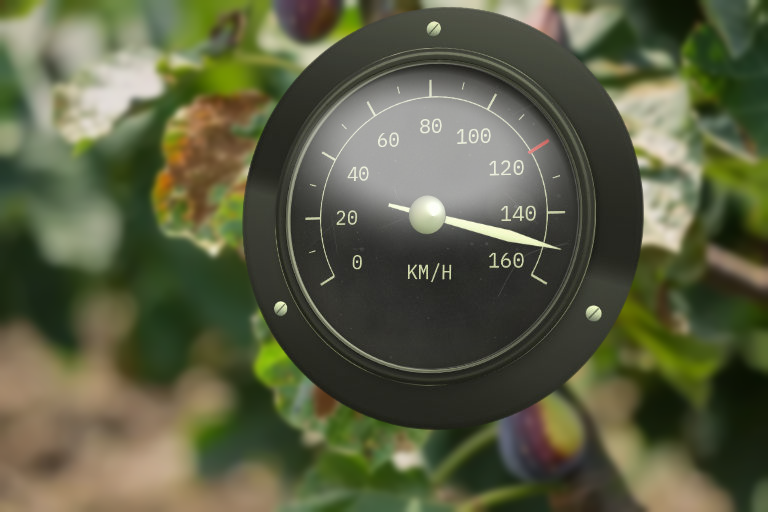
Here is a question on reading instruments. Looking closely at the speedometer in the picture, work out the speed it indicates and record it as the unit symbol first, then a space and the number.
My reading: km/h 150
